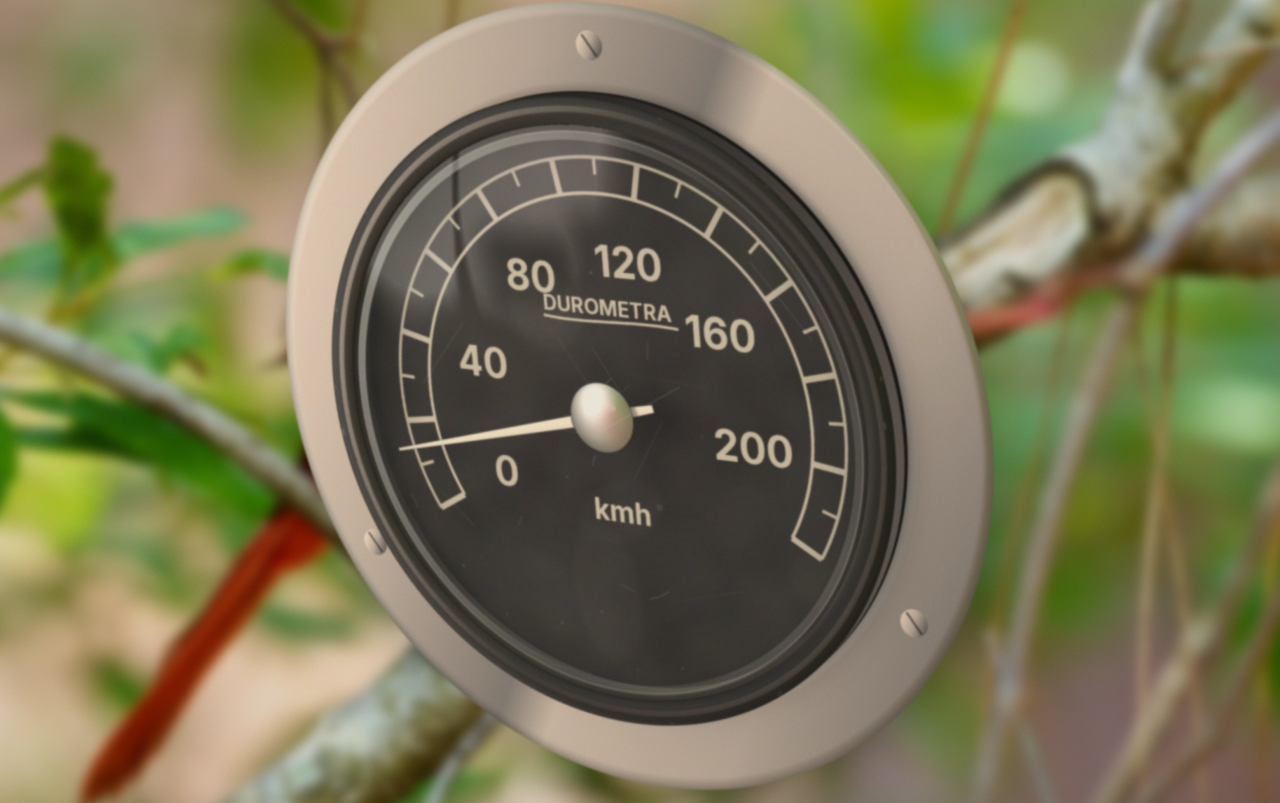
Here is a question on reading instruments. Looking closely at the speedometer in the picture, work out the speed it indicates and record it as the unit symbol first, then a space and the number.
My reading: km/h 15
